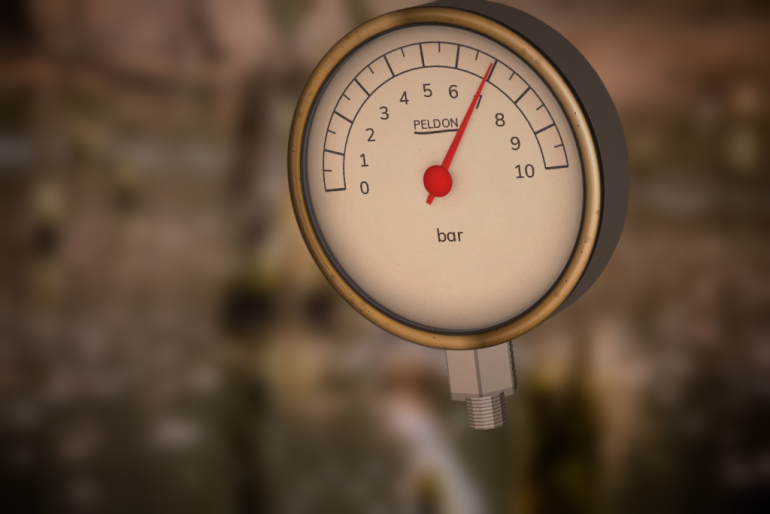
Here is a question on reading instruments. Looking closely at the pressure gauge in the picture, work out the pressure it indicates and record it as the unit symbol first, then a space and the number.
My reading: bar 7
